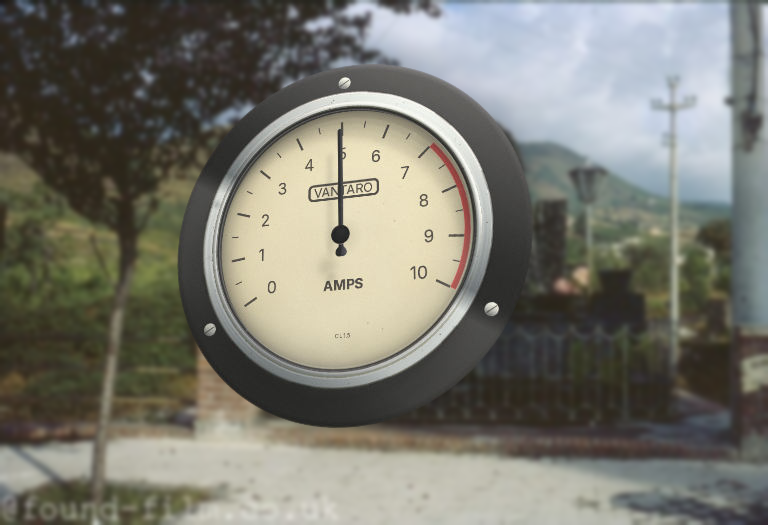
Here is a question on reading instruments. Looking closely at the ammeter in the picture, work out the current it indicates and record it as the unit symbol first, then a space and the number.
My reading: A 5
